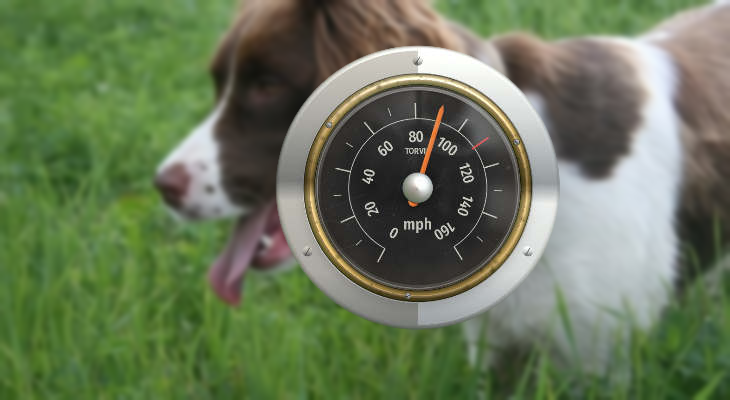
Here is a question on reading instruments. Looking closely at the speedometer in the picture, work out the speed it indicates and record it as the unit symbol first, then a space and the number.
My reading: mph 90
